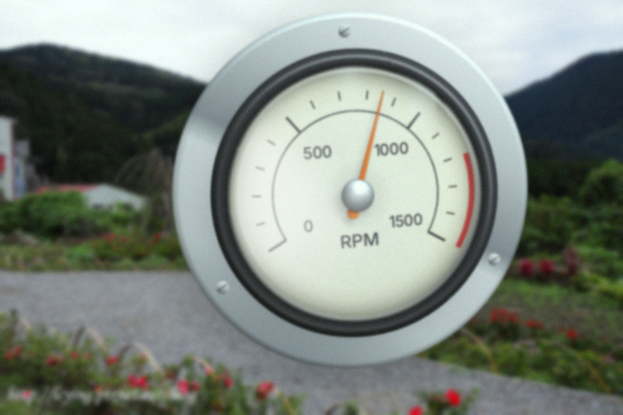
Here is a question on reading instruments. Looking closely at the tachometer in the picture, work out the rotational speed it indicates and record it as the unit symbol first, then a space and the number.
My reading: rpm 850
